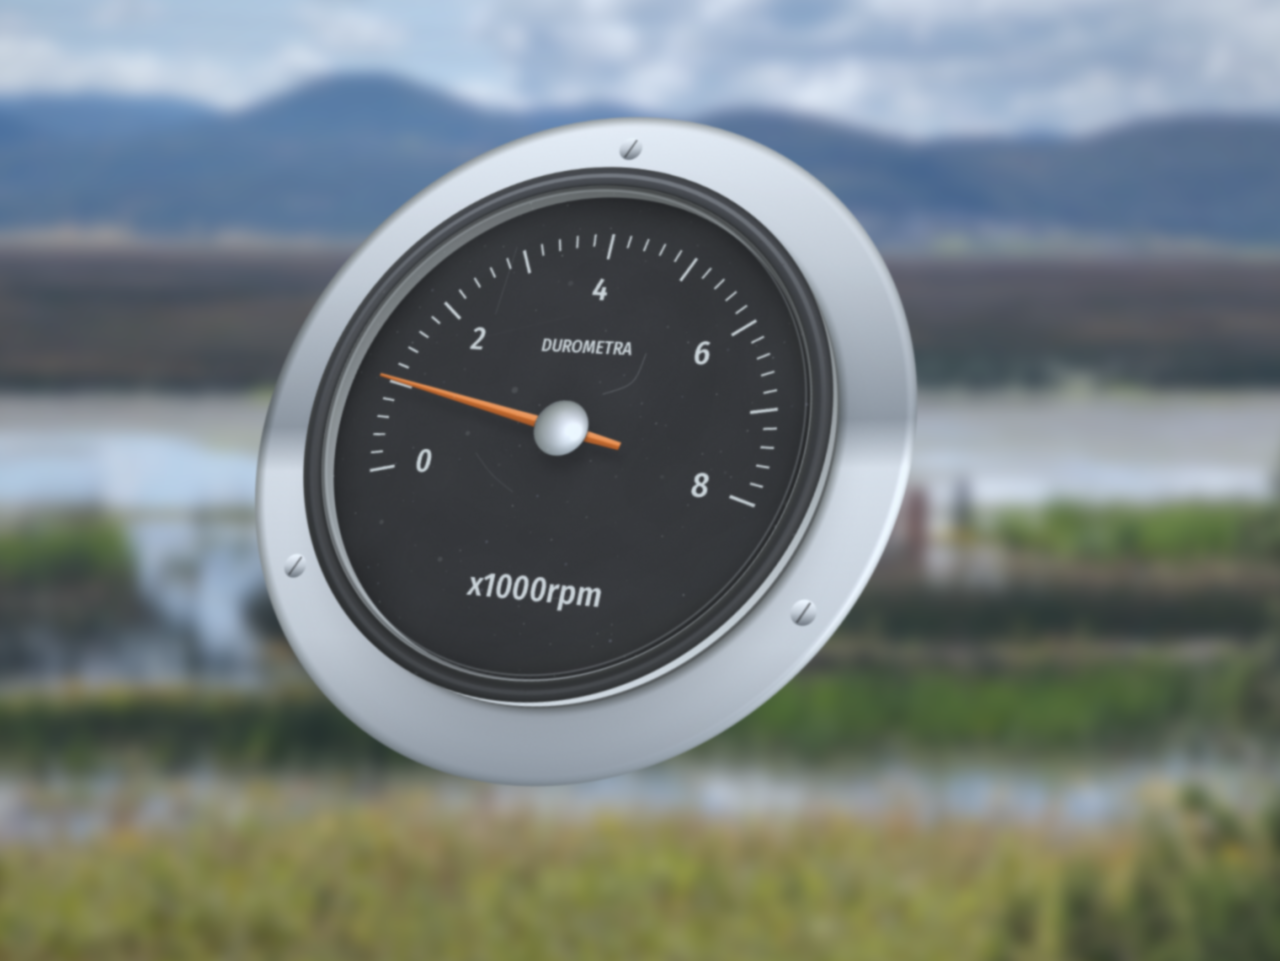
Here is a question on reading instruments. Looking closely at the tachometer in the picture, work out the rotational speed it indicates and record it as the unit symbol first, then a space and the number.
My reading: rpm 1000
